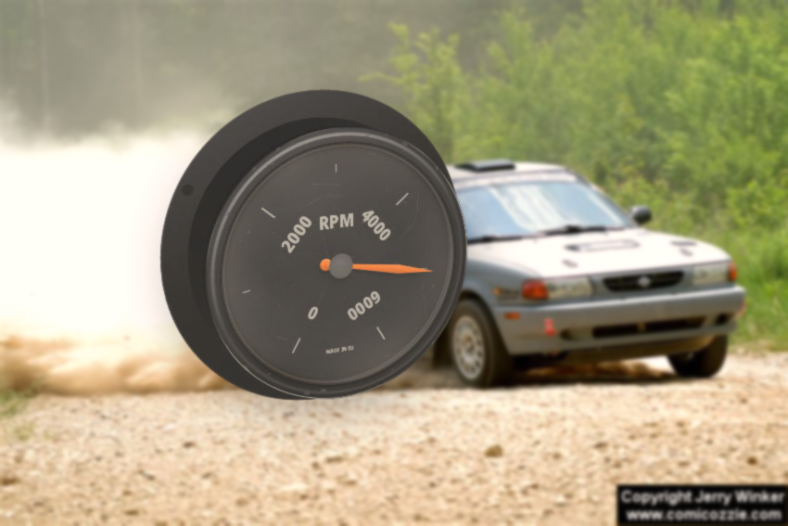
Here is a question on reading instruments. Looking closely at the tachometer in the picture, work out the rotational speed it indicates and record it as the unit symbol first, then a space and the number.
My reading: rpm 5000
